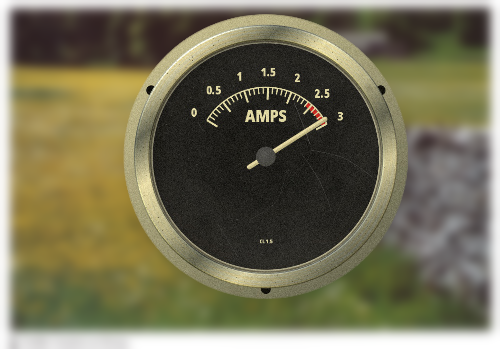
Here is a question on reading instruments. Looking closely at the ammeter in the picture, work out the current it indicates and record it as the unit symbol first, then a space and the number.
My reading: A 2.9
